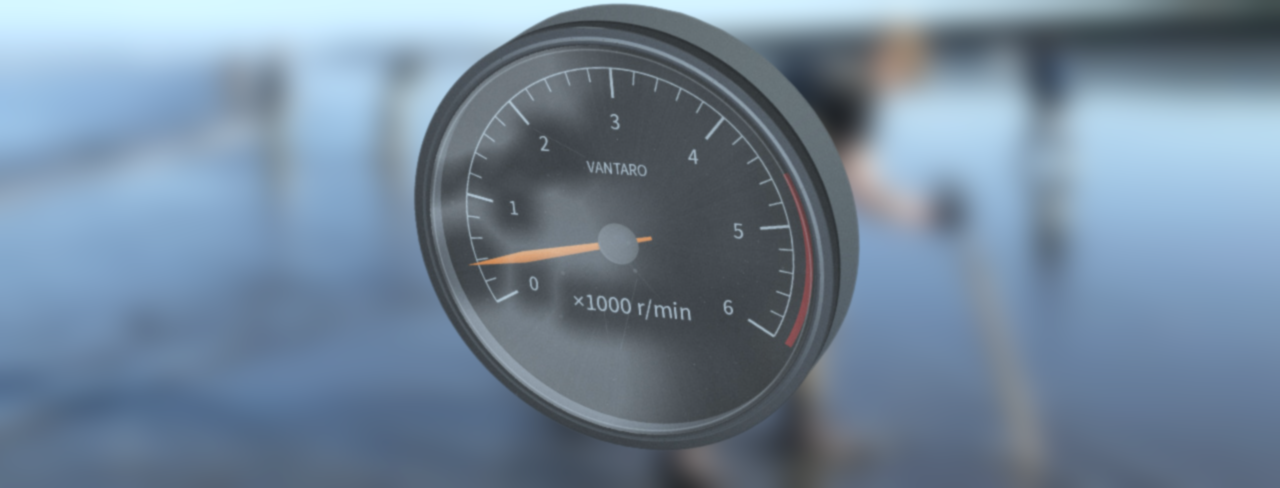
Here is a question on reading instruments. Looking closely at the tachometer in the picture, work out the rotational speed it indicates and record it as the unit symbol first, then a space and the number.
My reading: rpm 400
